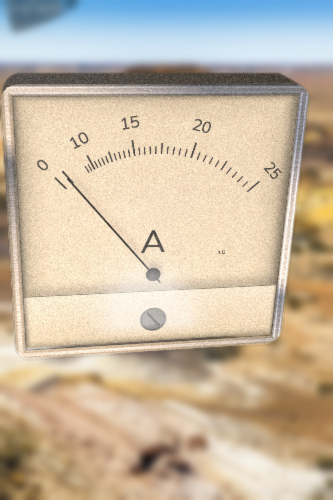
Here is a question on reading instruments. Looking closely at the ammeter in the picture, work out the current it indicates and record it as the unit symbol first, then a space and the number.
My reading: A 5
